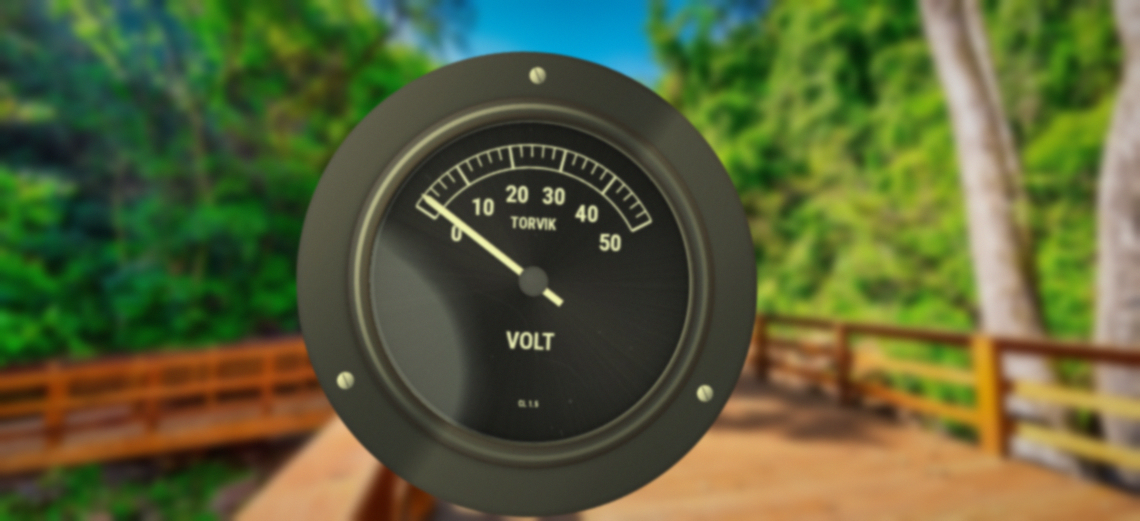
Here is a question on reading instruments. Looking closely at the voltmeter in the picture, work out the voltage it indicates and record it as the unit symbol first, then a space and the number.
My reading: V 2
